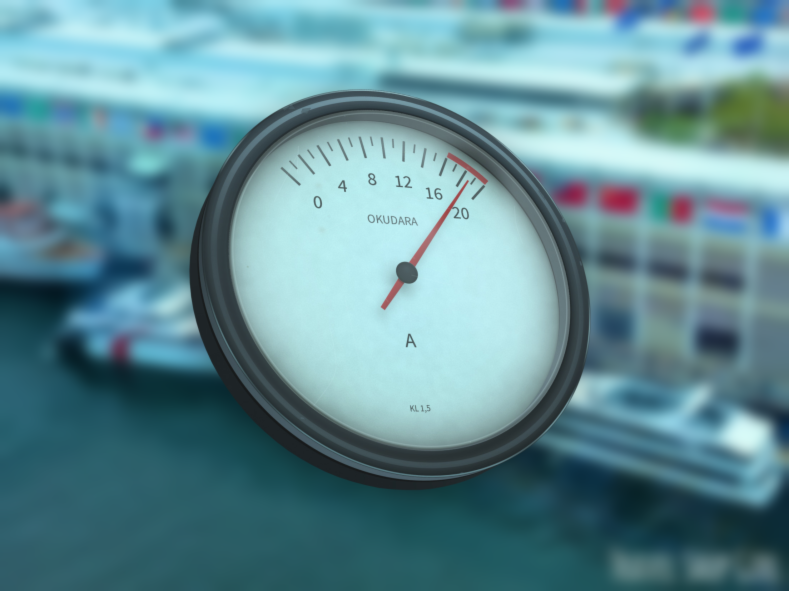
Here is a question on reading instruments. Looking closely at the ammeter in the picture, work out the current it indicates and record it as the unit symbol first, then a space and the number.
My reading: A 18.5
